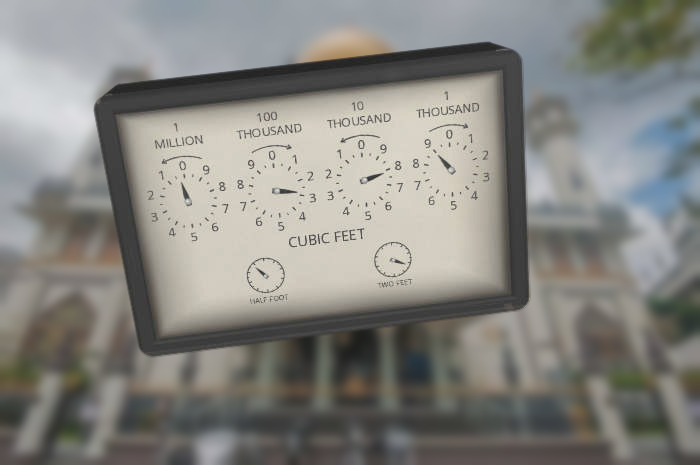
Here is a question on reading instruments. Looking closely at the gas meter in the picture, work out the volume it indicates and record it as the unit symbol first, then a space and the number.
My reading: ft³ 27900
